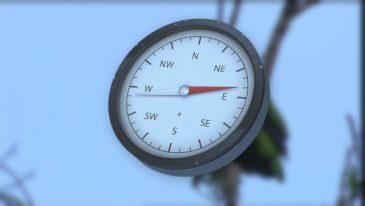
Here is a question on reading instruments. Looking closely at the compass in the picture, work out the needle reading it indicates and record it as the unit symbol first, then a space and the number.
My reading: ° 80
